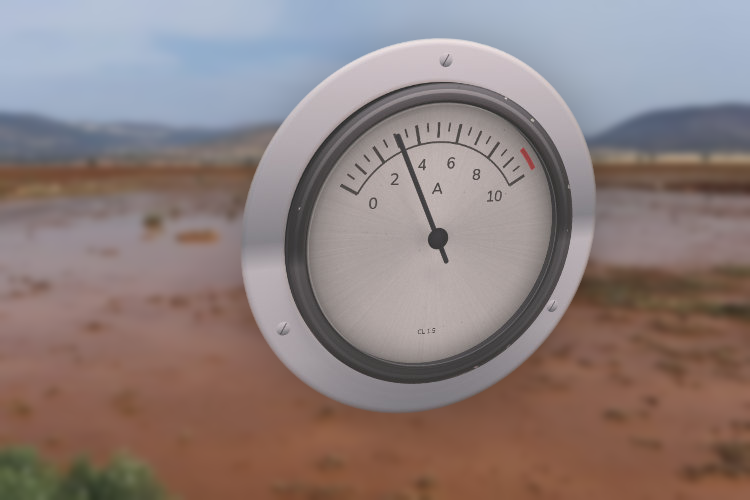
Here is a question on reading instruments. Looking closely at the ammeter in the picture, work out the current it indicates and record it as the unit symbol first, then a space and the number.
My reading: A 3
